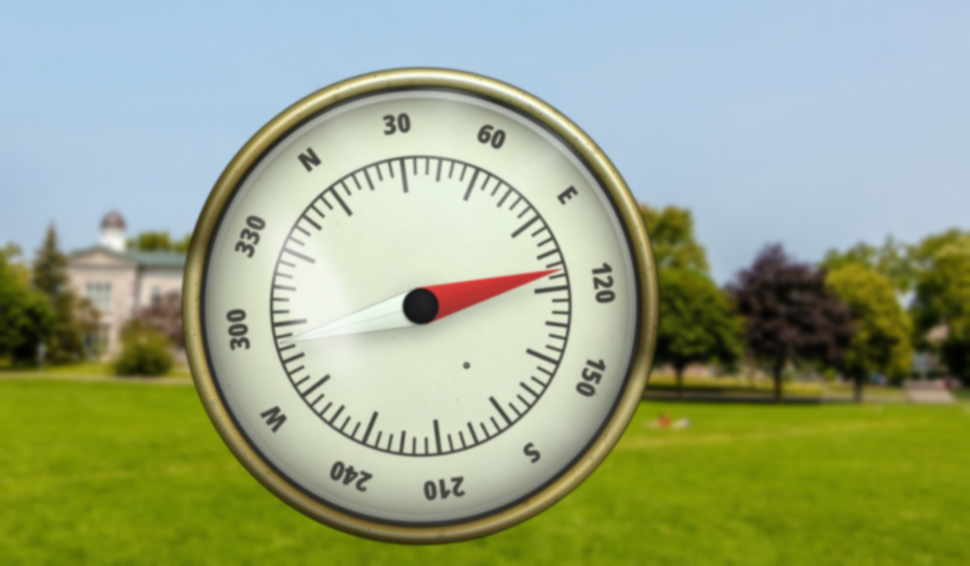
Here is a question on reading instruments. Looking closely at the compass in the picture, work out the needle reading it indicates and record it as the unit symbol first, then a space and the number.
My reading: ° 112.5
